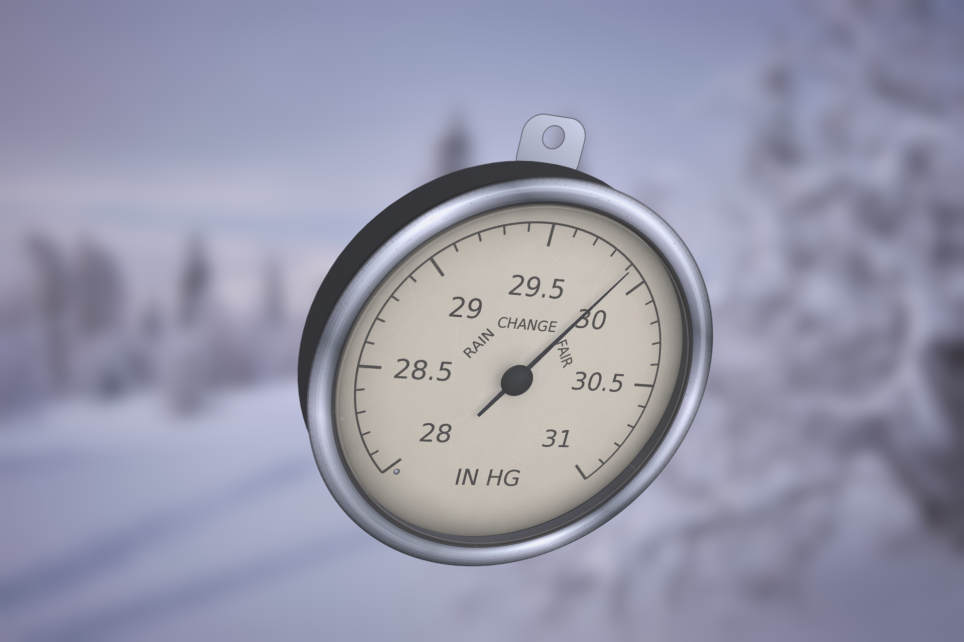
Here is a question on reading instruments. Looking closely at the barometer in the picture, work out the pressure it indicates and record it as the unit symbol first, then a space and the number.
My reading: inHg 29.9
